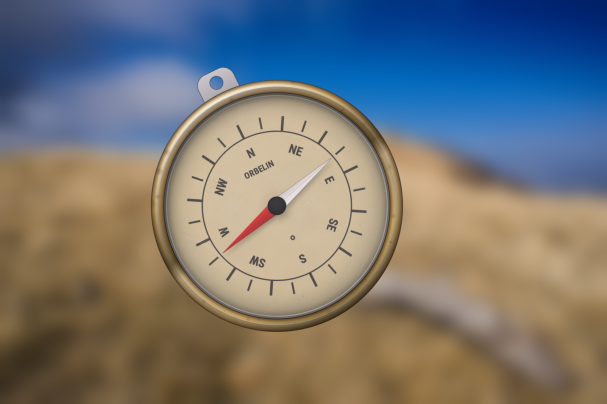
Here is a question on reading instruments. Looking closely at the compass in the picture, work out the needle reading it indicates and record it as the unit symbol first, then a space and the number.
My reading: ° 255
